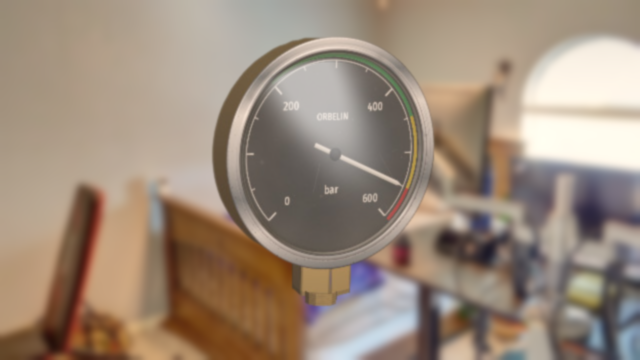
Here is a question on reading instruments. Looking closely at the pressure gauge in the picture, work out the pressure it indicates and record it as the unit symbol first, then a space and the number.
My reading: bar 550
